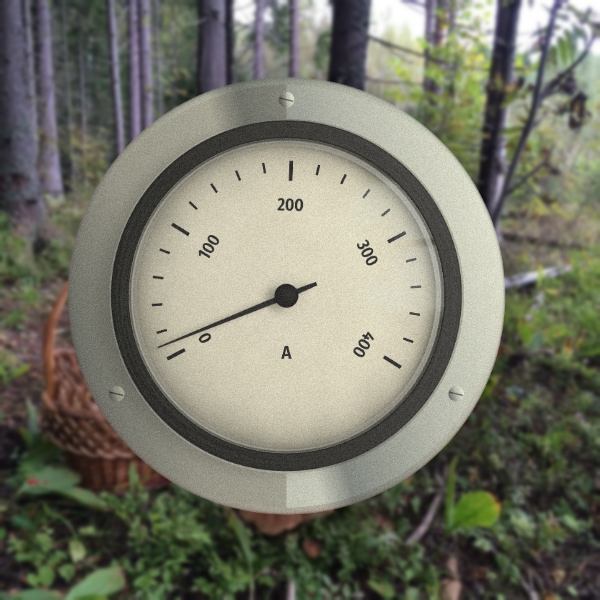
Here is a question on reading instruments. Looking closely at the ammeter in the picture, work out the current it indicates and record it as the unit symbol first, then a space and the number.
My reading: A 10
